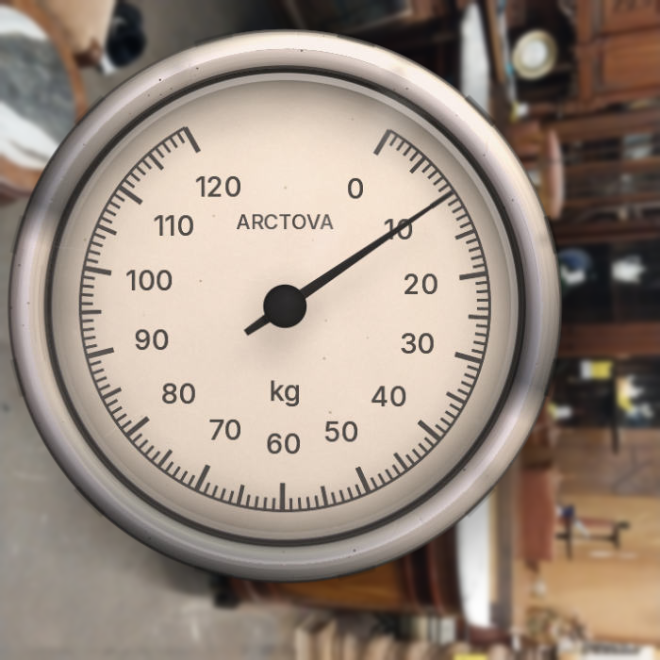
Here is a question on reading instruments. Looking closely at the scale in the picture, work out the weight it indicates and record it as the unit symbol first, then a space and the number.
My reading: kg 10
